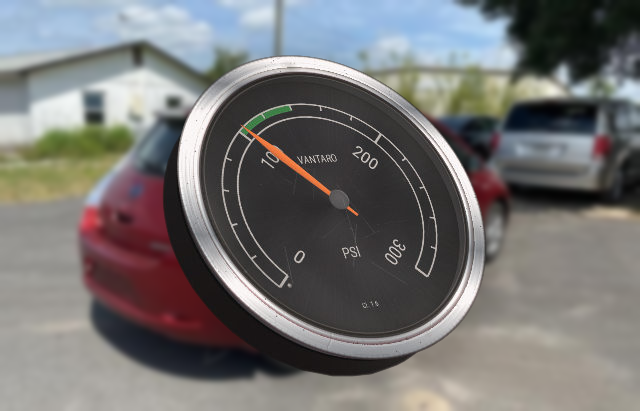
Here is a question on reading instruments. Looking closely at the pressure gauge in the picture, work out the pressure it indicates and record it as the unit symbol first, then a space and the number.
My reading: psi 100
